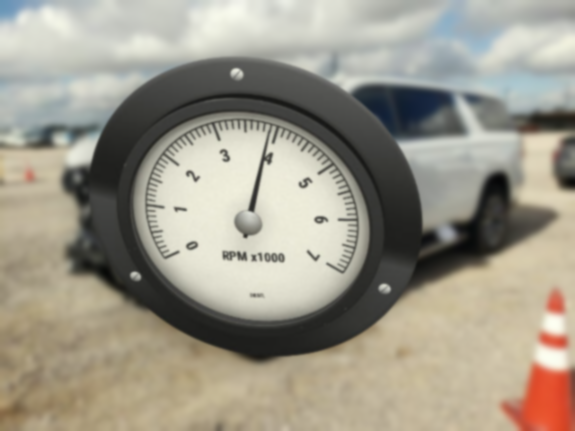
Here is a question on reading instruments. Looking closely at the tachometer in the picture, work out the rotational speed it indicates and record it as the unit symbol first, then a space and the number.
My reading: rpm 3900
